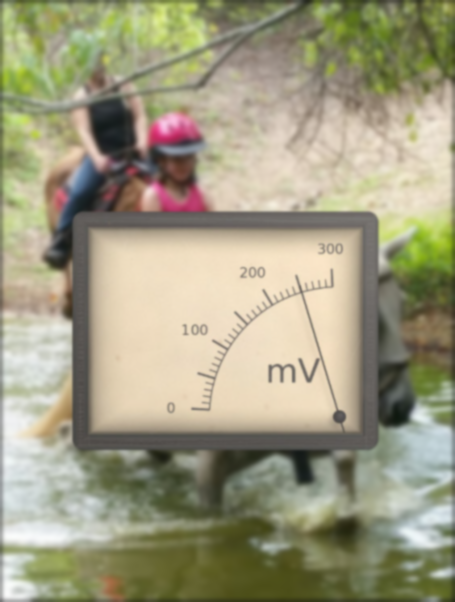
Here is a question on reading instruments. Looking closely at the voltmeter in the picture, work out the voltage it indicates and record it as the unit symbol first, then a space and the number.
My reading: mV 250
